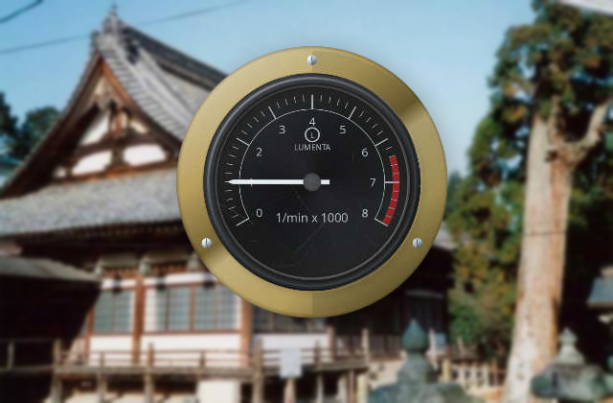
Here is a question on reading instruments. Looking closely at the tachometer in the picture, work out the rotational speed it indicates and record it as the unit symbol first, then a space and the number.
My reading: rpm 1000
